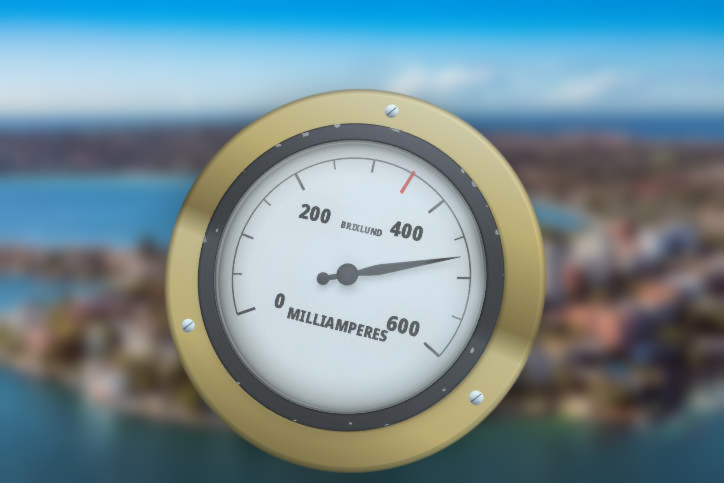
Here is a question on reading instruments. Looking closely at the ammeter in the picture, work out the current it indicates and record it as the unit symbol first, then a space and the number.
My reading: mA 475
